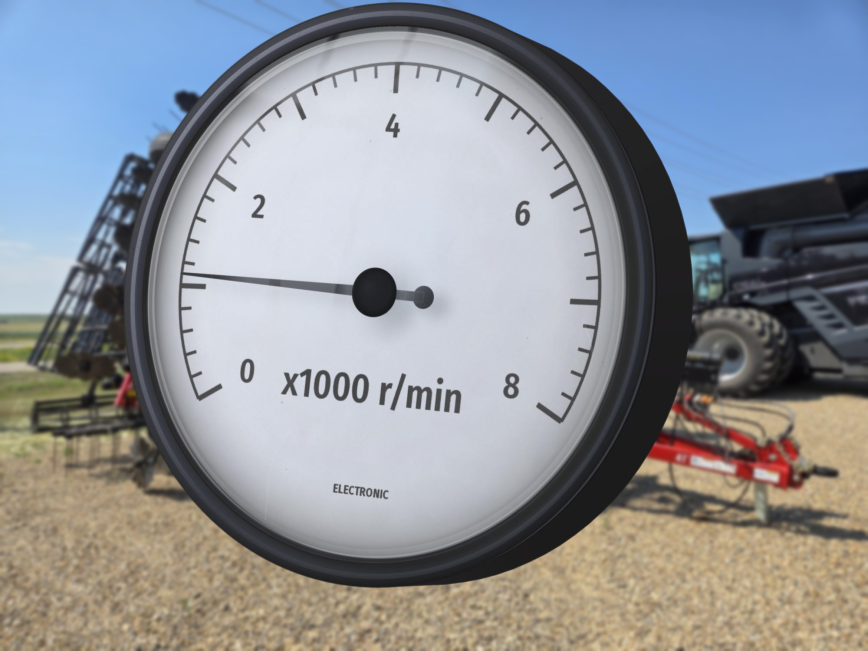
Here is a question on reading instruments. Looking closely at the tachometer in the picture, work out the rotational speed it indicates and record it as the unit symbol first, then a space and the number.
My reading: rpm 1100
